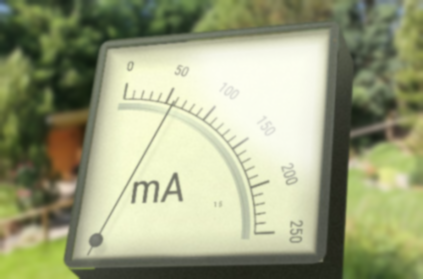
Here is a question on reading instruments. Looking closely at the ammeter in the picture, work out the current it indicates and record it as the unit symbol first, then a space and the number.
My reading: mA 60
